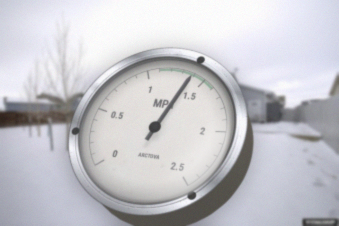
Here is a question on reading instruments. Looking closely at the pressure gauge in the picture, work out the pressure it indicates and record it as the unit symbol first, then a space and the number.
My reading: MPa 1.4
